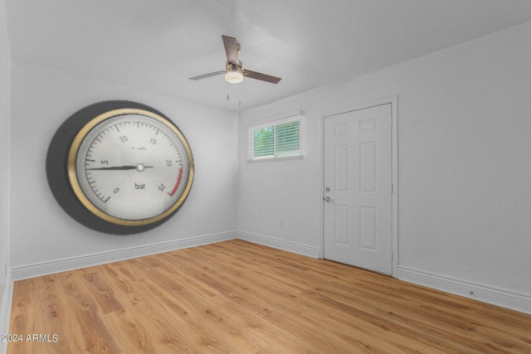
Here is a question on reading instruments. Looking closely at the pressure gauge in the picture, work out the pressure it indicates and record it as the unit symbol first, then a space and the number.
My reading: bar 4
